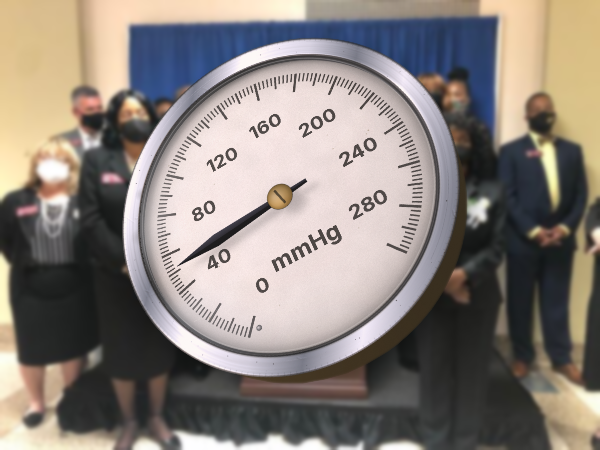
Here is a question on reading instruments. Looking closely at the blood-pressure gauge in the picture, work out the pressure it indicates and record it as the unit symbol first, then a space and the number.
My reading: mmHg 50
